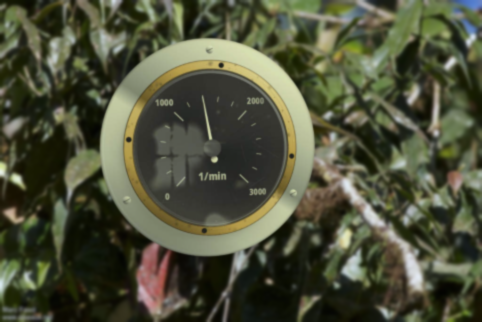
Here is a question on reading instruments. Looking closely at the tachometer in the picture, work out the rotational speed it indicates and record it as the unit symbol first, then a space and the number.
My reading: rpm 1400
